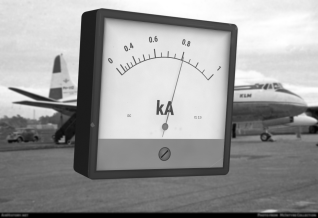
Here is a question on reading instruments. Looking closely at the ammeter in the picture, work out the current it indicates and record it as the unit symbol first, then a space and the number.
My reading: kA 0.8
